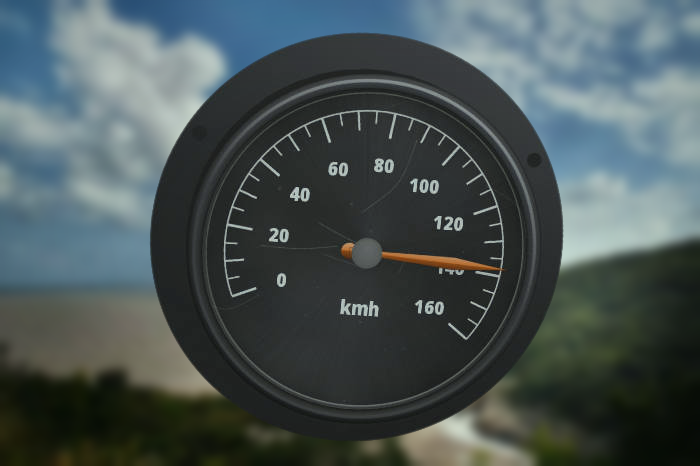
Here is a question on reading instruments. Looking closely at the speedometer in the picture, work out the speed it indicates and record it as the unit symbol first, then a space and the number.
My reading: km/h 137.5
